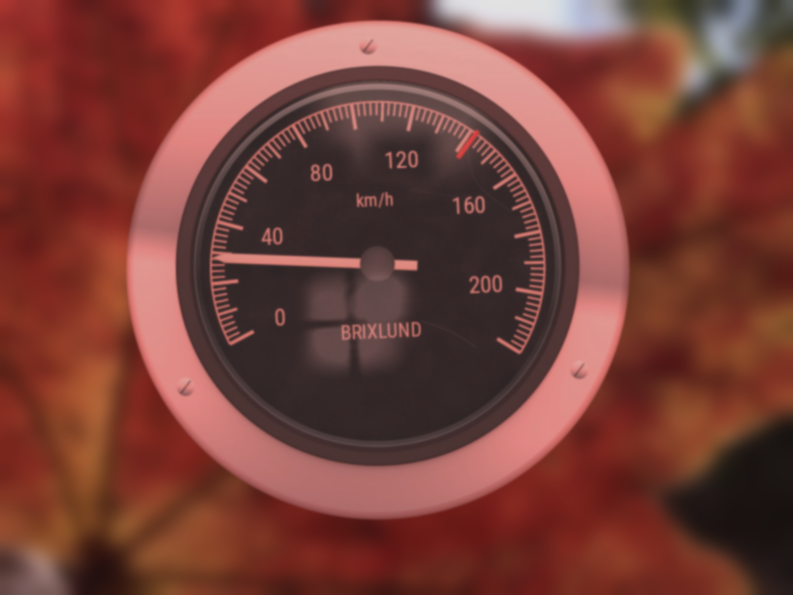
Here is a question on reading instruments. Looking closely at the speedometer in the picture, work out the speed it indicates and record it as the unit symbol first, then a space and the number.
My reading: km/h 28
